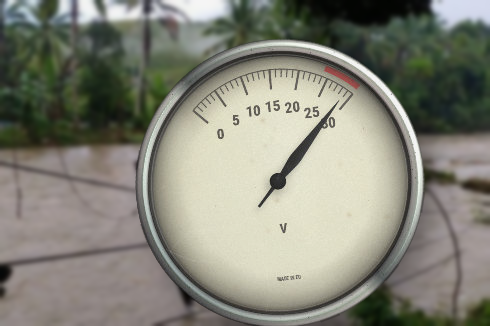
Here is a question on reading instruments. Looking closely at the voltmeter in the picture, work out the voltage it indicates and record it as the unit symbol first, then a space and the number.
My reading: V 29
